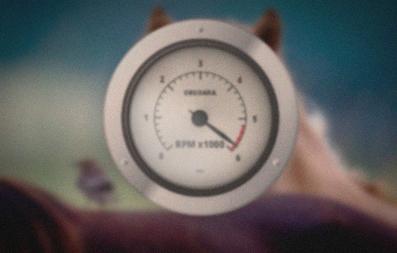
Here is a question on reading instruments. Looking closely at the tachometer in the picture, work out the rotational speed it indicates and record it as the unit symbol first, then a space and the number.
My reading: rpm 5800
